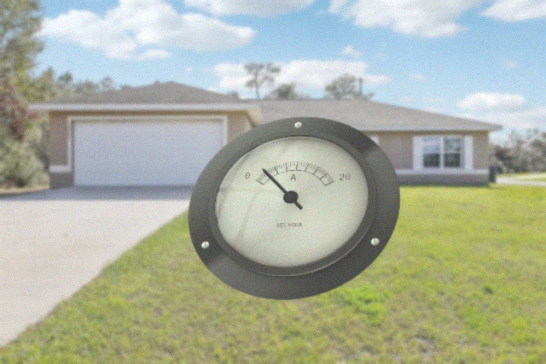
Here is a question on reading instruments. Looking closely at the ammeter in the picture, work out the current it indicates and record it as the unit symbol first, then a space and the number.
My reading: A 2.5
